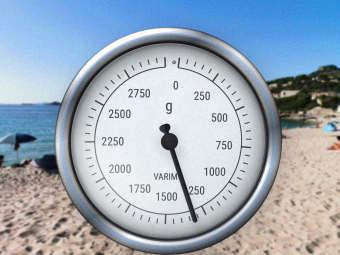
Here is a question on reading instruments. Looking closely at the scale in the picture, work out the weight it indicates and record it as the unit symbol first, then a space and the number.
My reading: g 1325
